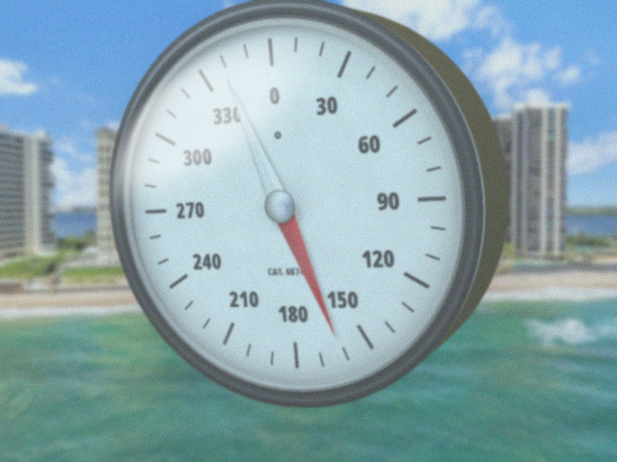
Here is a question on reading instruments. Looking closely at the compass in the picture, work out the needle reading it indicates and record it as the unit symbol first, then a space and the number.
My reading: ° 160
